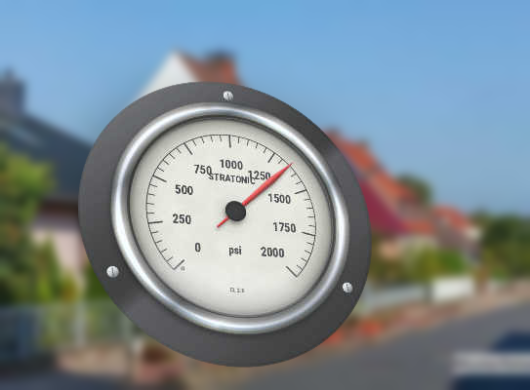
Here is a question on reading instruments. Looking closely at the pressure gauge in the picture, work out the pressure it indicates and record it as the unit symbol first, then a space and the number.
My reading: psi 1350
